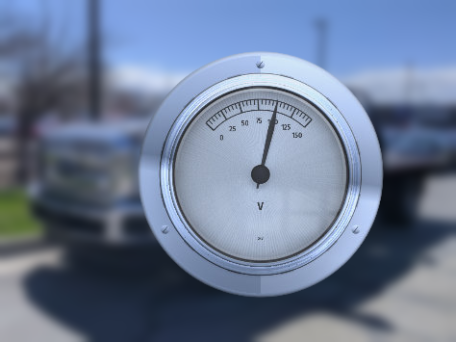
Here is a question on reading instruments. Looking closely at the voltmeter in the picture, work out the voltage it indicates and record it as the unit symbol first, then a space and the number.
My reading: V 100
